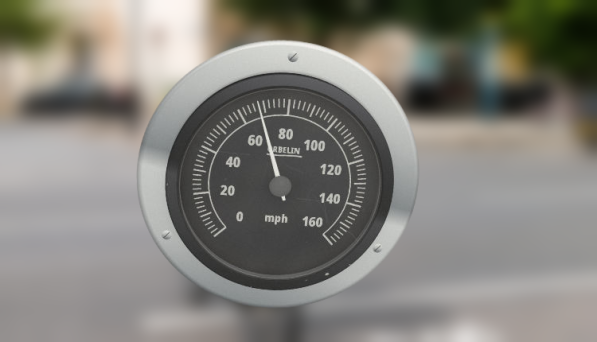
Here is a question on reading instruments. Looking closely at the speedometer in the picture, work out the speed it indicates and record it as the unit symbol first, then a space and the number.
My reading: mph 68
